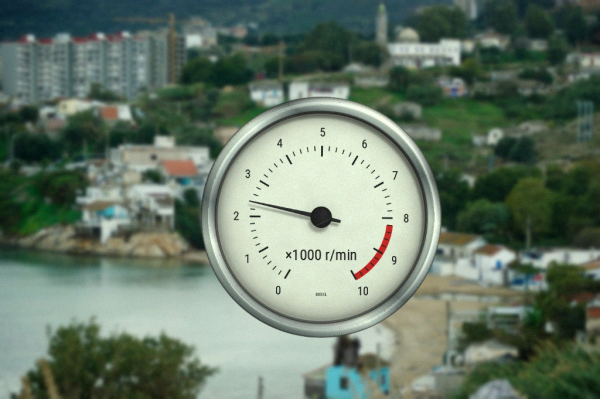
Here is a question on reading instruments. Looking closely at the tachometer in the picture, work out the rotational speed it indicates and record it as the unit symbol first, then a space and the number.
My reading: rpm 2400
